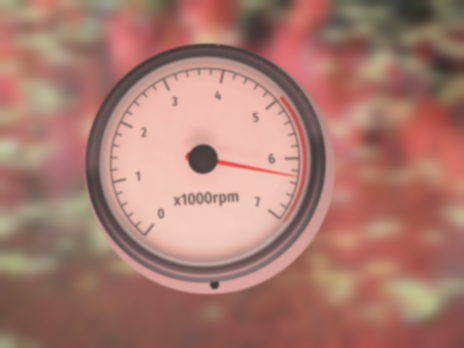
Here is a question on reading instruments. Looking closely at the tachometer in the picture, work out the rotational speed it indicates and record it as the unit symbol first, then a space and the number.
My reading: rpm 6300
